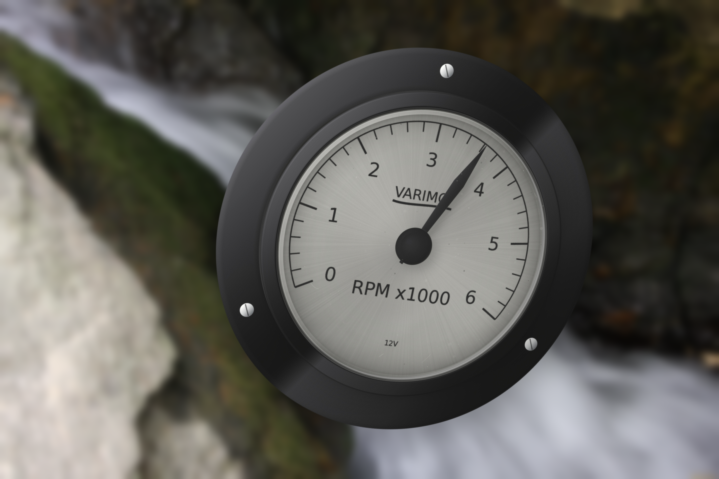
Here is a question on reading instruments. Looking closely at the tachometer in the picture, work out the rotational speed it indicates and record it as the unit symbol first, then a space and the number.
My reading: rpm 3600
